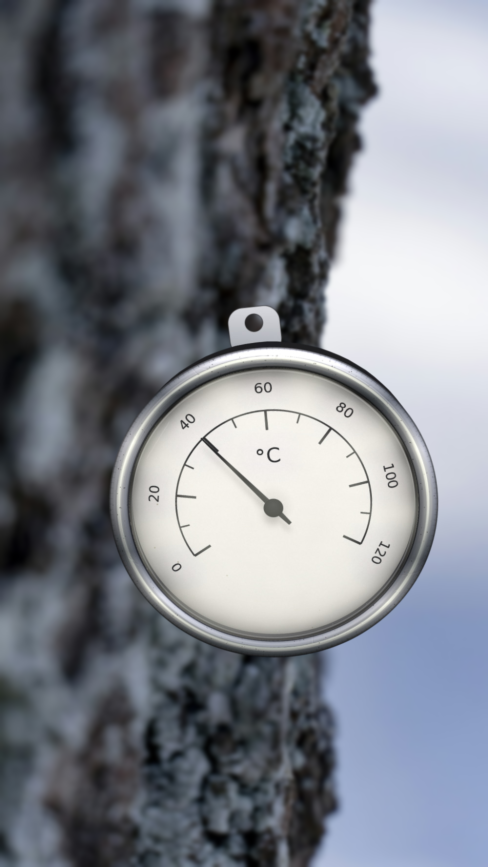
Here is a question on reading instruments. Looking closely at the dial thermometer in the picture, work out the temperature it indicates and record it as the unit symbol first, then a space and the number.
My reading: °C 40
